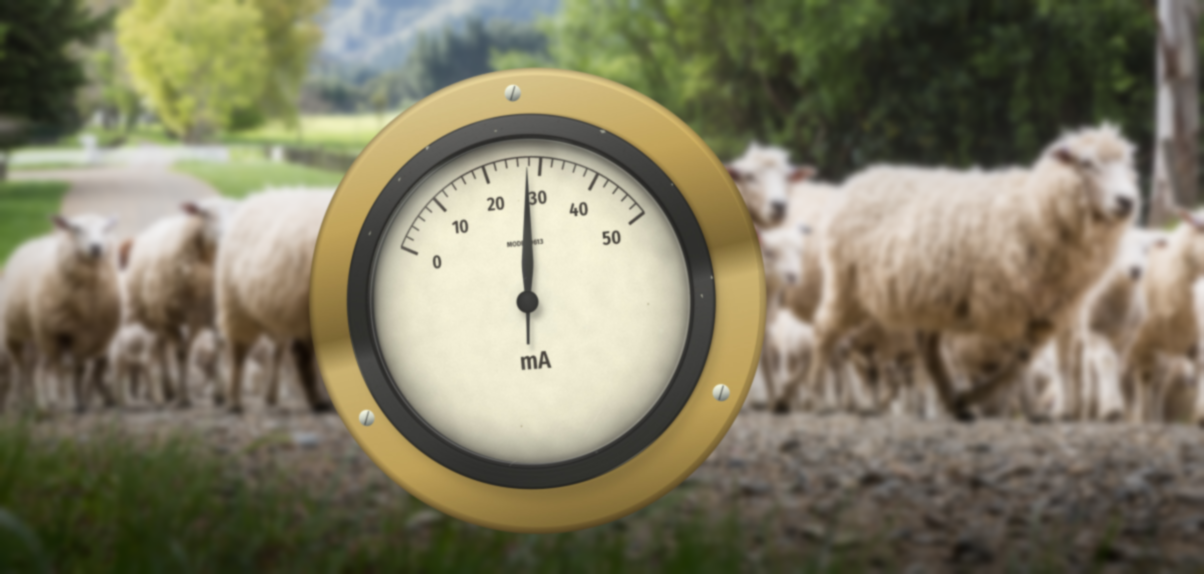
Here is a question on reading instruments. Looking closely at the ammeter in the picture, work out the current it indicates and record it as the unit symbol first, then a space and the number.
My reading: mA 28
